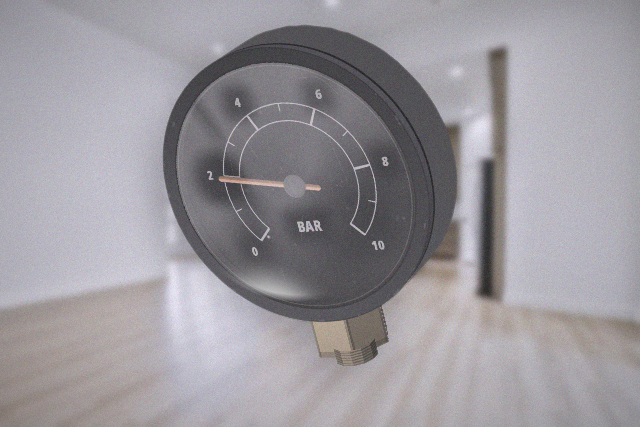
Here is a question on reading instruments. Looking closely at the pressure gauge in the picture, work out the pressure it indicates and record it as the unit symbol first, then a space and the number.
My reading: bar 2
